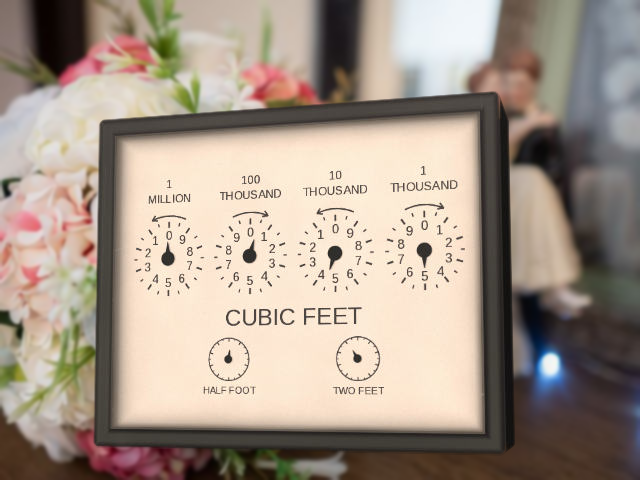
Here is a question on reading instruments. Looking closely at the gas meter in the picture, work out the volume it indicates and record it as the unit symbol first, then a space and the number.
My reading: ft³ 4500
